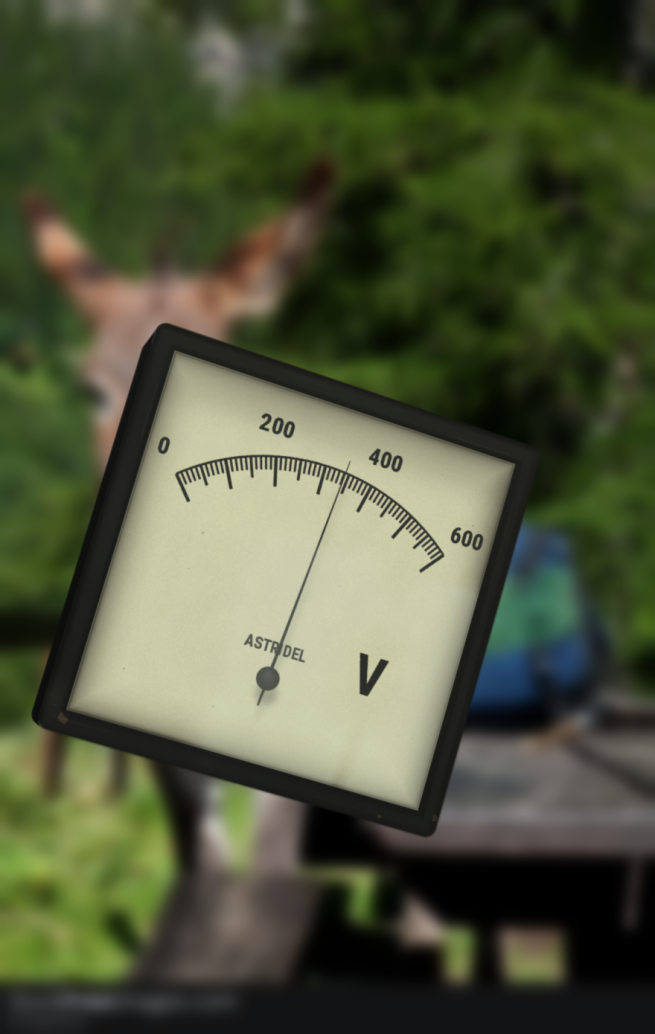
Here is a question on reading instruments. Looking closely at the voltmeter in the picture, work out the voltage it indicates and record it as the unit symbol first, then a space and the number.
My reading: V 340
